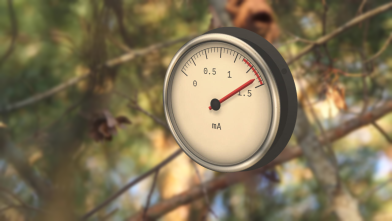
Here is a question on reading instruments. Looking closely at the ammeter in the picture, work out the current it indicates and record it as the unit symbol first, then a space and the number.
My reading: mA 1.4
